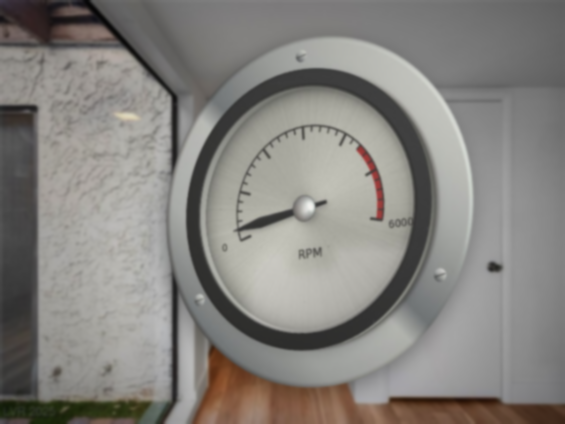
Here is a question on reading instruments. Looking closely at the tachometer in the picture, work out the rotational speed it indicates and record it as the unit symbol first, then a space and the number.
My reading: rpm 200
